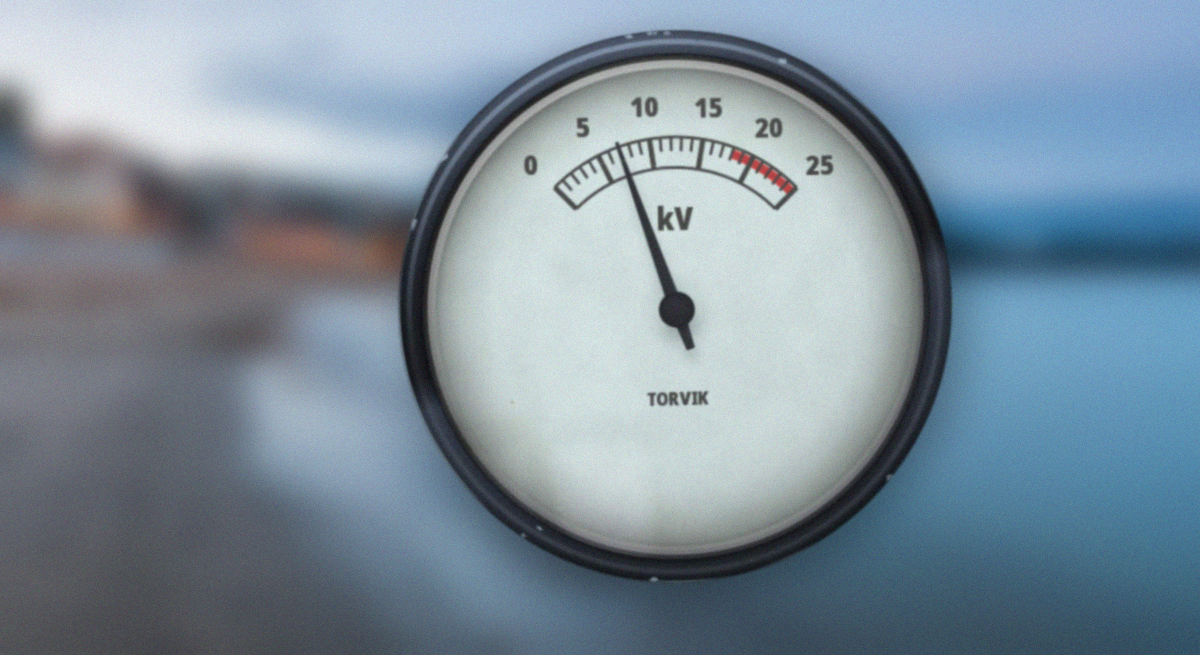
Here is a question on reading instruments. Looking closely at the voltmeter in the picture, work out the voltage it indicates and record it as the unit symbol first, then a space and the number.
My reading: kV 7
